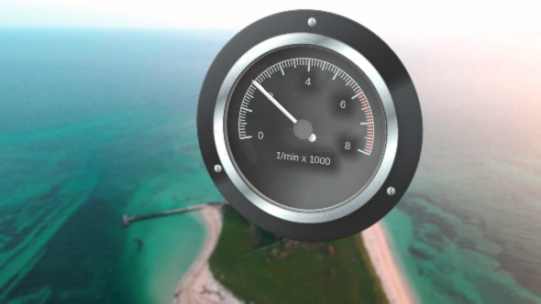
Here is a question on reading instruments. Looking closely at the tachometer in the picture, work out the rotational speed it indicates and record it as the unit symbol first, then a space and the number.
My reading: rpm 2000
